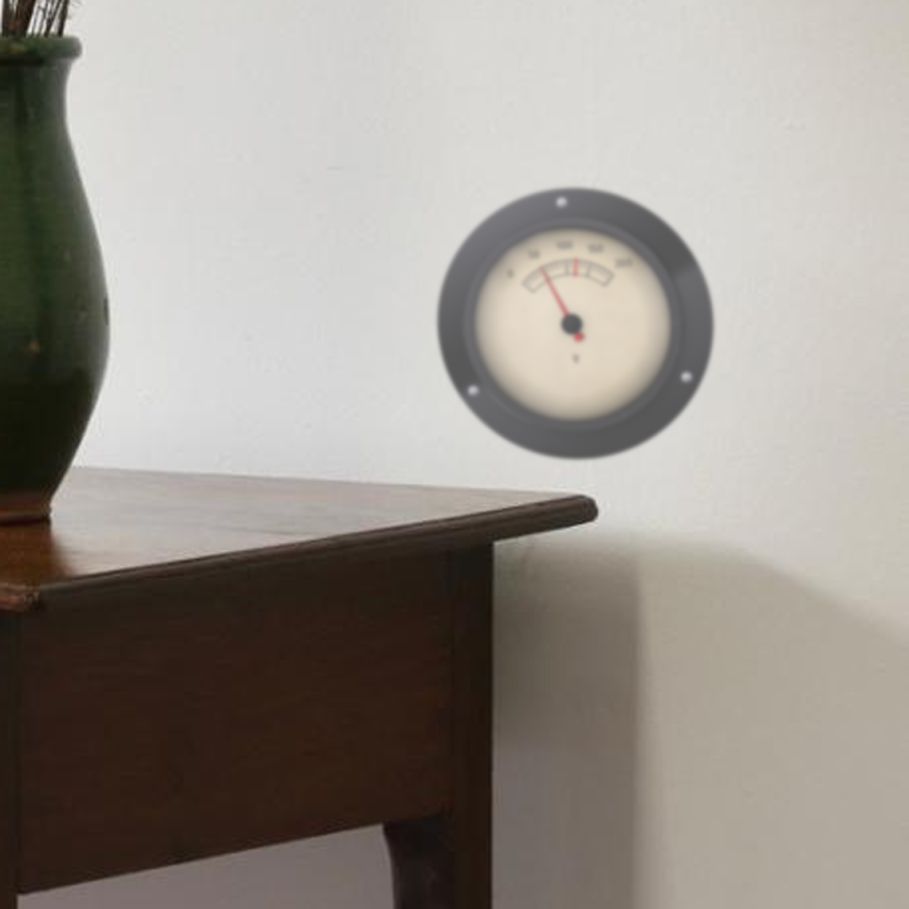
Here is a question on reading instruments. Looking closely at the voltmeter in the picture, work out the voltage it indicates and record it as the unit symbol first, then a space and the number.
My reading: V 50
